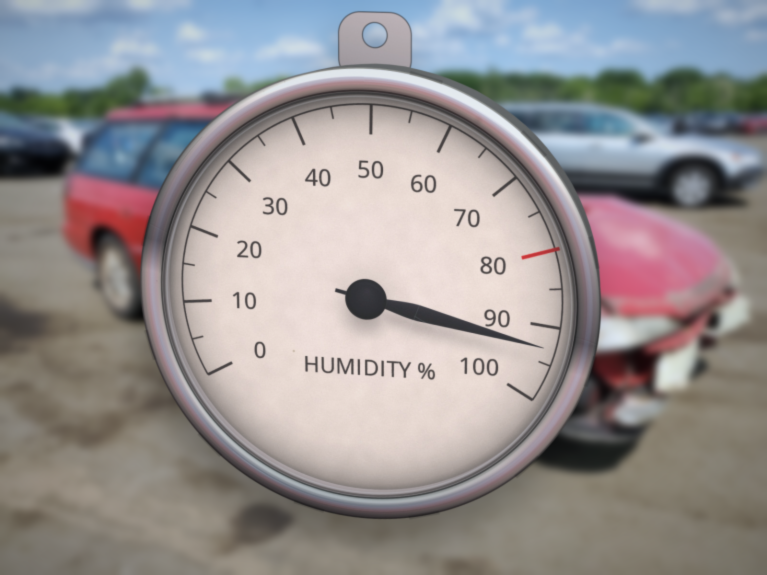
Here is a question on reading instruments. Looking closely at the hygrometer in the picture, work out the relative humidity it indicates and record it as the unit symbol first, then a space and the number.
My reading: % 92.5
